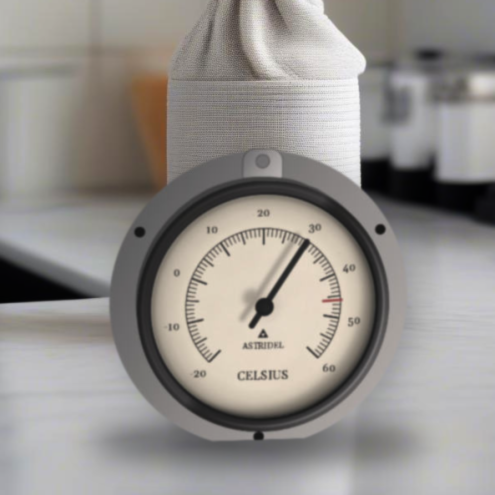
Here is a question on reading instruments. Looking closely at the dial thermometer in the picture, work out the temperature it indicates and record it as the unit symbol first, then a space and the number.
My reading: °C 30
